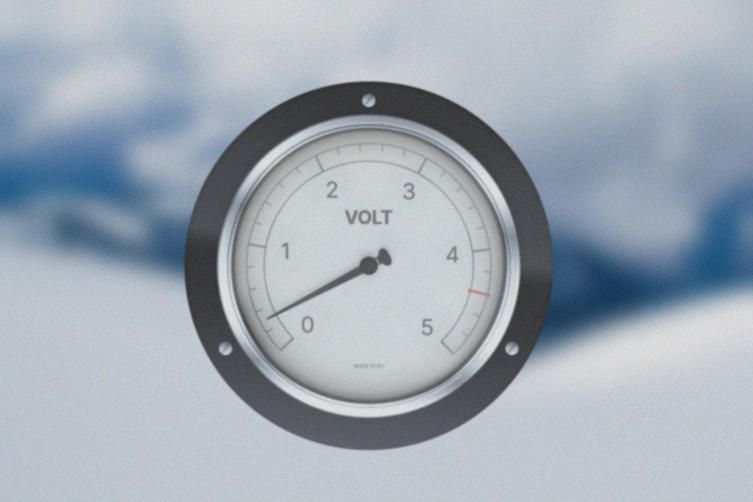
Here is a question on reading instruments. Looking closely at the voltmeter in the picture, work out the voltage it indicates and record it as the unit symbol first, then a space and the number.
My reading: V 0.3
